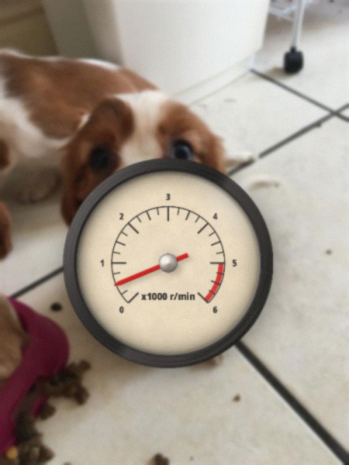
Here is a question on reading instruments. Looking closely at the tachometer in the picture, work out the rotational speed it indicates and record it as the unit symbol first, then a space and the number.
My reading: rpm 500
